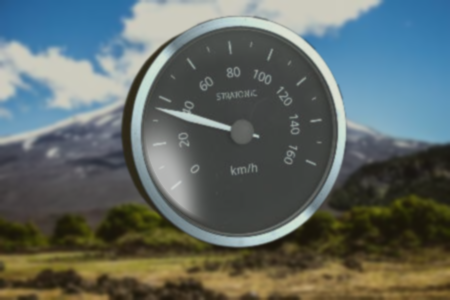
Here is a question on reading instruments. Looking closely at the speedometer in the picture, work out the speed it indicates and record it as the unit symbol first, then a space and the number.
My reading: km/h 35
